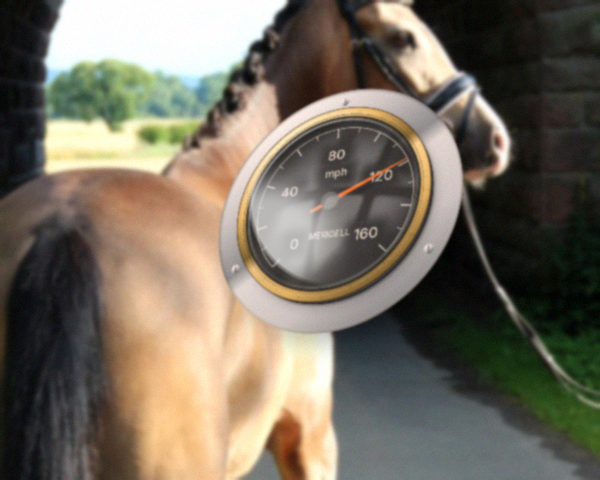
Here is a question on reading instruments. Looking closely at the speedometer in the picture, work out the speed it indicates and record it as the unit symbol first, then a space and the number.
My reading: mph 120
